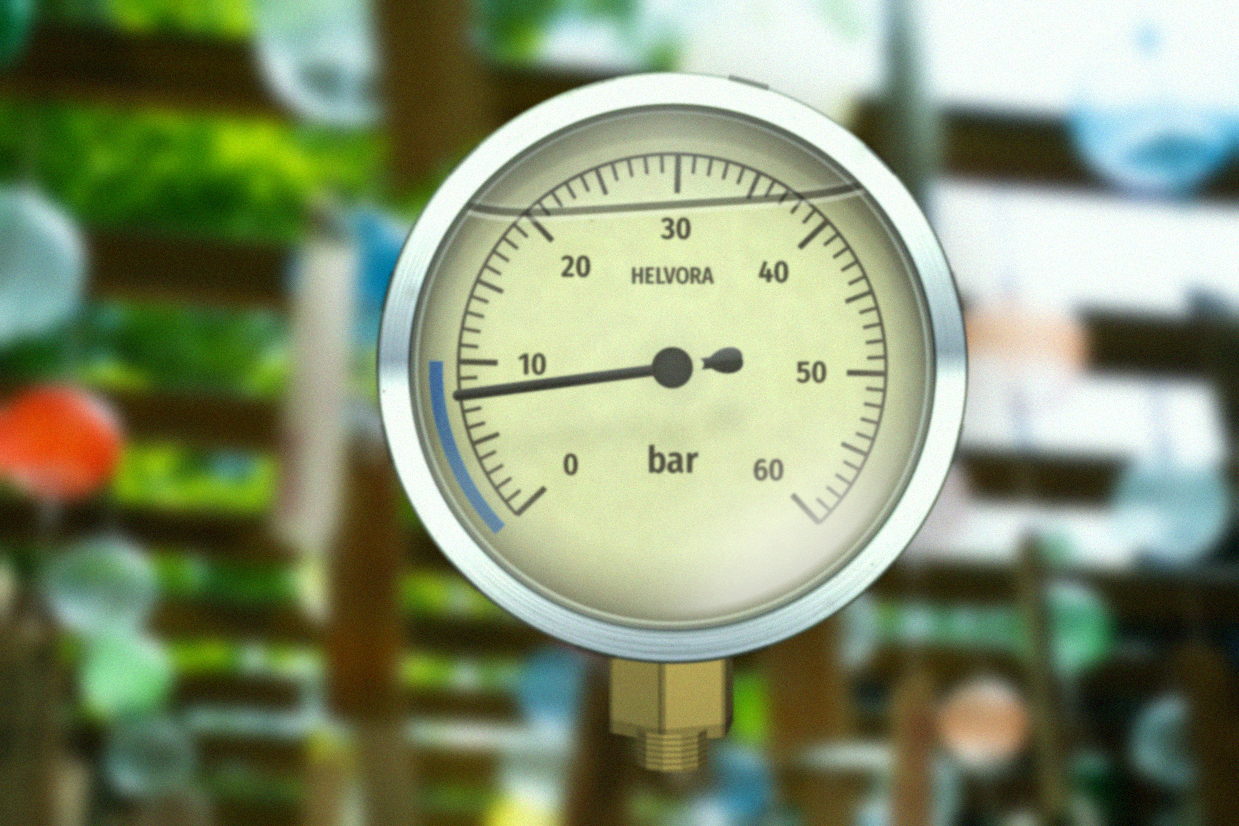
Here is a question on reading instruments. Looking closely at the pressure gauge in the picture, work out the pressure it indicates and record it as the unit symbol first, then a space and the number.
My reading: bar 8
